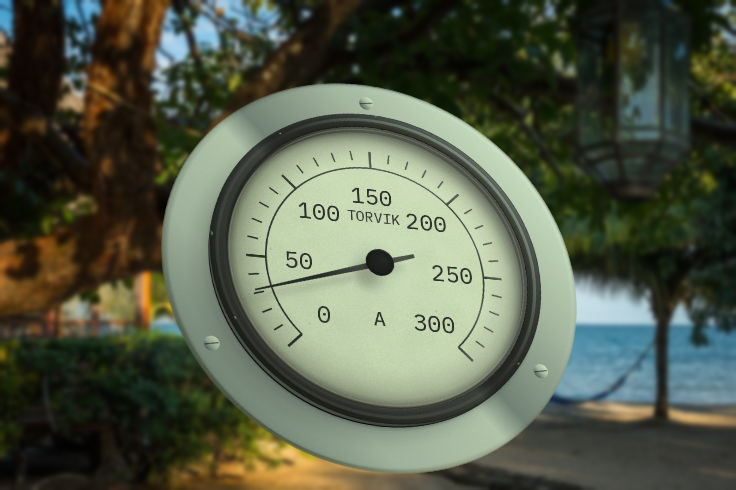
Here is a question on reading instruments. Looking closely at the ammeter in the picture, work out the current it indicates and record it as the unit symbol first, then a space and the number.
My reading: A 30
